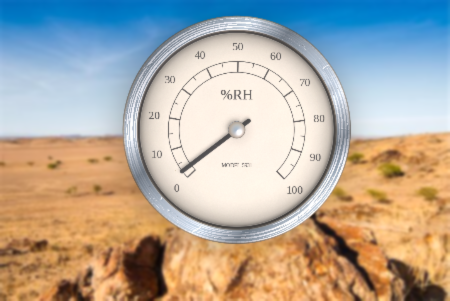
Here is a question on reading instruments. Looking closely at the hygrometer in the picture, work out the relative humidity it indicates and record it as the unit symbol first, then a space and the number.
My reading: % 2.5
